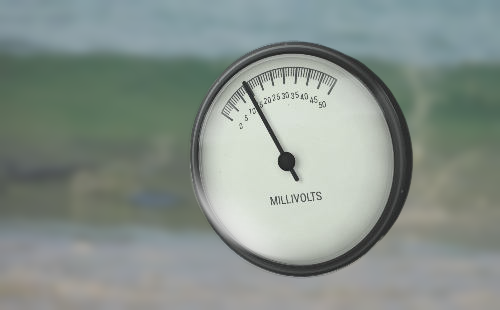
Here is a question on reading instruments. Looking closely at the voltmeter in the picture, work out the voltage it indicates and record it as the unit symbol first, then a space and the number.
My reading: mV 15
